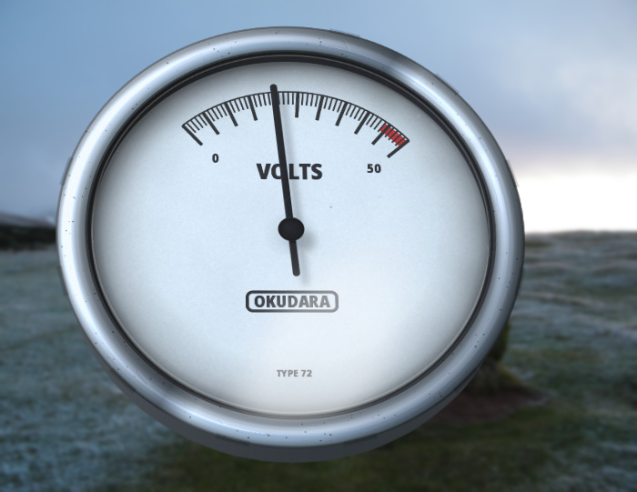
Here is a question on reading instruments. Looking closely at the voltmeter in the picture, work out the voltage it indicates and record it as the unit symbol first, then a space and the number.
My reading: V 20
